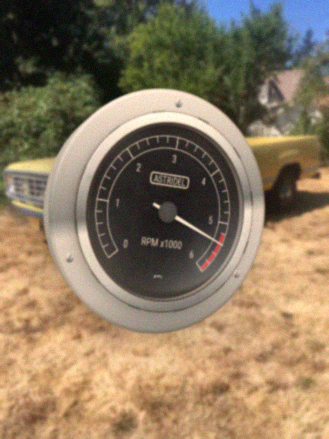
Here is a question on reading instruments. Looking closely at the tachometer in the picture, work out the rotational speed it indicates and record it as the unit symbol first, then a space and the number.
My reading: rpm 5400
